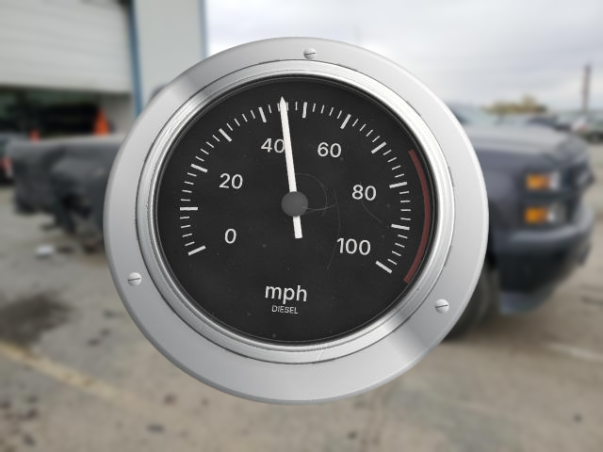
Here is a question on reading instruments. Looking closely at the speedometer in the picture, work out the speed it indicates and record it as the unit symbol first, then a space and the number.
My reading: mph 45
